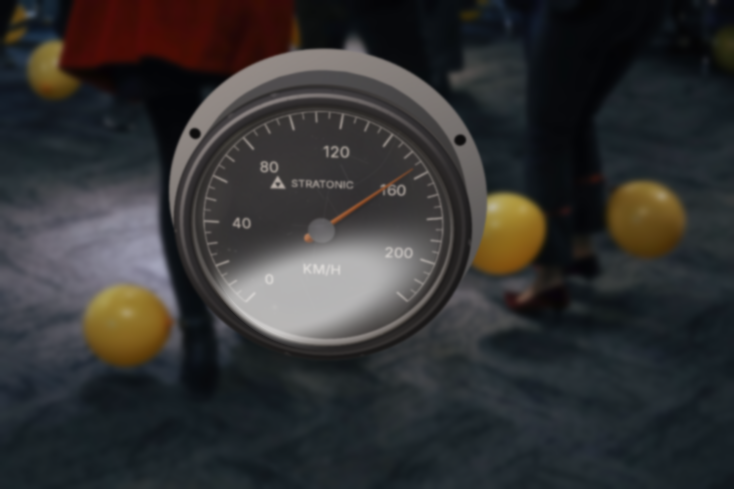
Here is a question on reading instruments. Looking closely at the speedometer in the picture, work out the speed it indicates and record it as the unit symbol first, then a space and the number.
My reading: km/h 155
